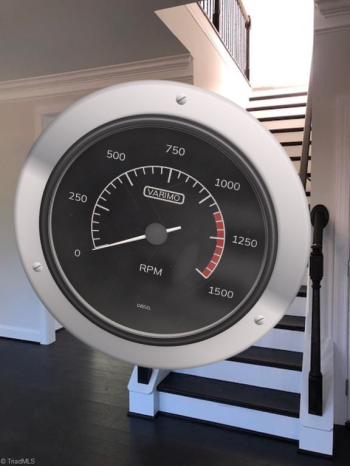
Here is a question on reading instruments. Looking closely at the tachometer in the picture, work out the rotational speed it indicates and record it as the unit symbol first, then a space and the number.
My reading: rpm 0
